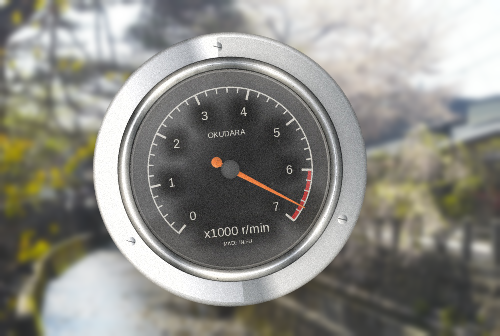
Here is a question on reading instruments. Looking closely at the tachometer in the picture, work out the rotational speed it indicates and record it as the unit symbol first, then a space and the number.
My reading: rpm 6700
